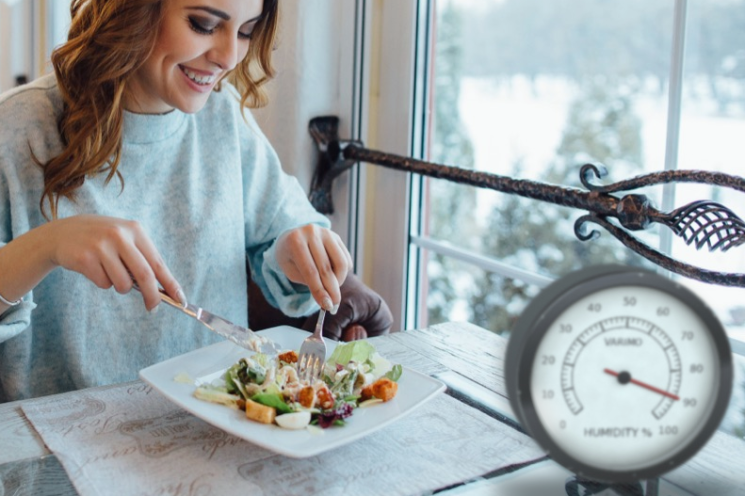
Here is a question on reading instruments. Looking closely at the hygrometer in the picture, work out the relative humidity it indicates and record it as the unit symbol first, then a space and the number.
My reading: % 90
